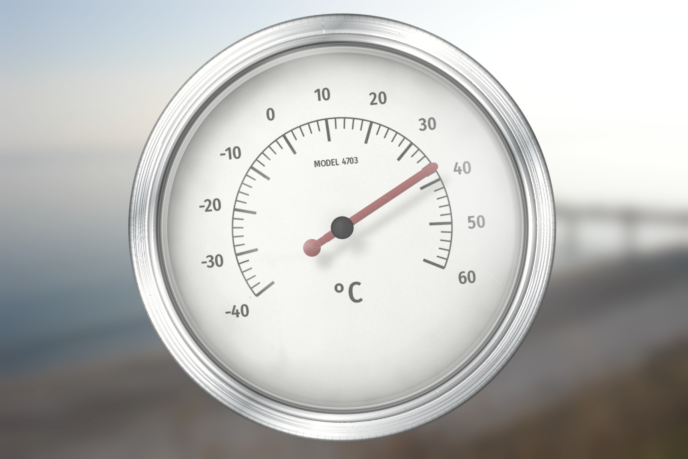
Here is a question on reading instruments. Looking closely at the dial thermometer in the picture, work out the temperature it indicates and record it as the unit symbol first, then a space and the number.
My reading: °C 37
